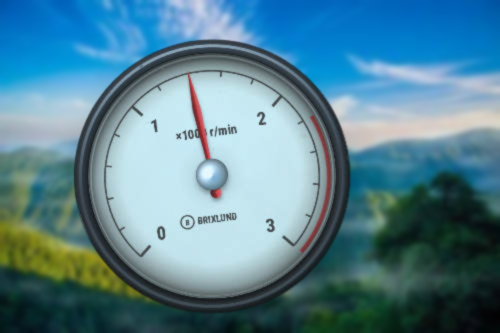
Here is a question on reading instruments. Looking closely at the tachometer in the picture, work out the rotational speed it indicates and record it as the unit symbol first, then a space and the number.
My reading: rpm 1400
